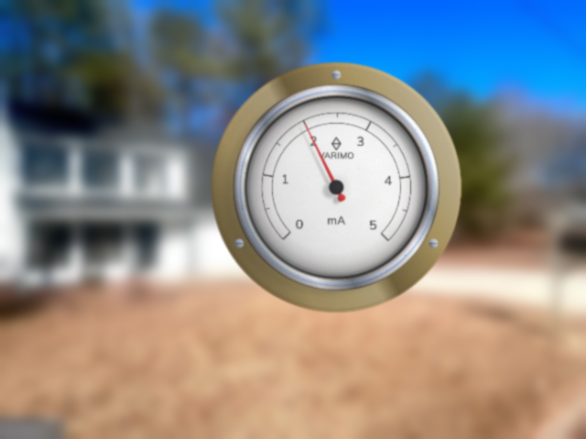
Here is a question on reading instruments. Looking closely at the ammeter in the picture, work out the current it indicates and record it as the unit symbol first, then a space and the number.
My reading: mA 2
